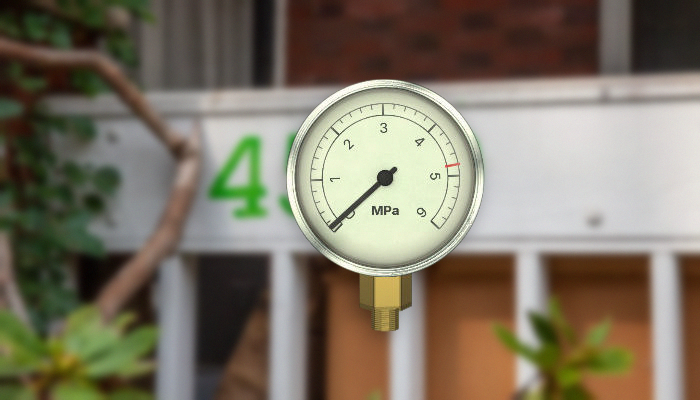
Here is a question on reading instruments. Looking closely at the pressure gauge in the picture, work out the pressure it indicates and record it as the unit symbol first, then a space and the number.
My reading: MPa 0.1
